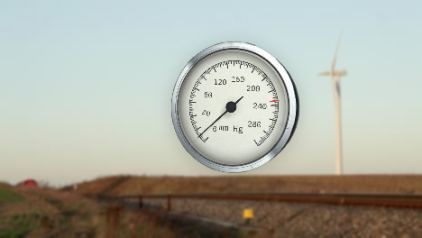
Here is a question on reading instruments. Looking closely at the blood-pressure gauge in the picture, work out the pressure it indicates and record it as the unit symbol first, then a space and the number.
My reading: mmHg 10
